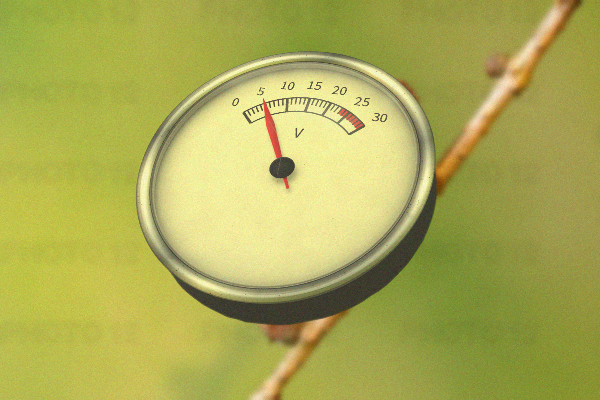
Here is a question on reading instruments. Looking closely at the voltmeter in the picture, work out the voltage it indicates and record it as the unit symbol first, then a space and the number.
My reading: V 5
